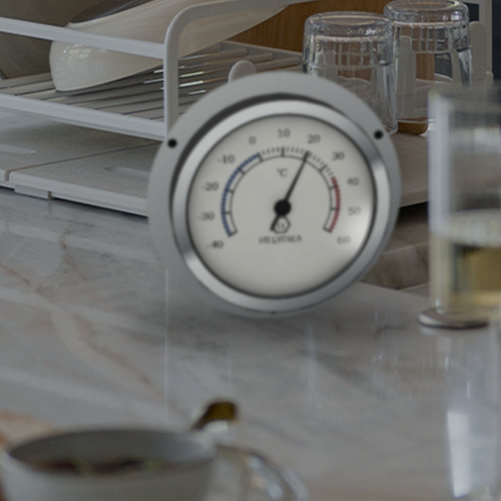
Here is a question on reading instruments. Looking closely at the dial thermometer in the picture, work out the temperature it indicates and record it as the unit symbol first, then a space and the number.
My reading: °C 20
